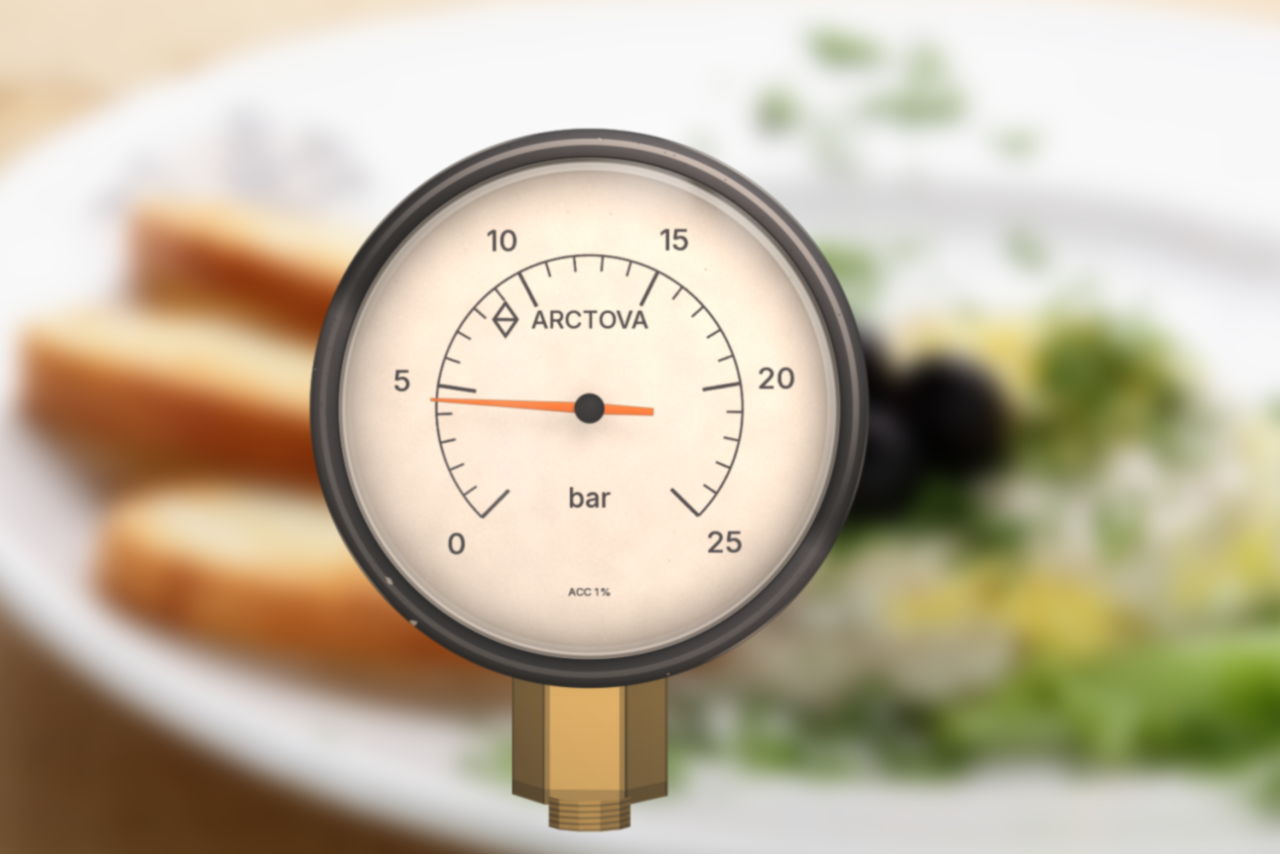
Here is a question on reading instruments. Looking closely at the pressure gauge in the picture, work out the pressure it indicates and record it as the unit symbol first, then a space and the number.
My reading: bar 4.5
